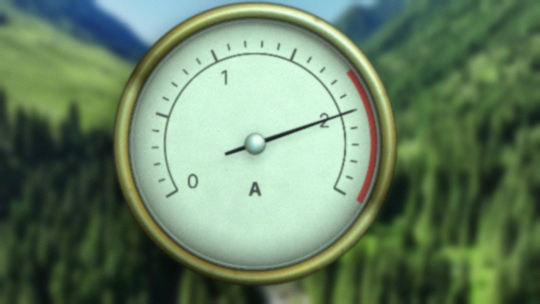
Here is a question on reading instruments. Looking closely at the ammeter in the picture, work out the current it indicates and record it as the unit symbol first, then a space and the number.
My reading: A 2
